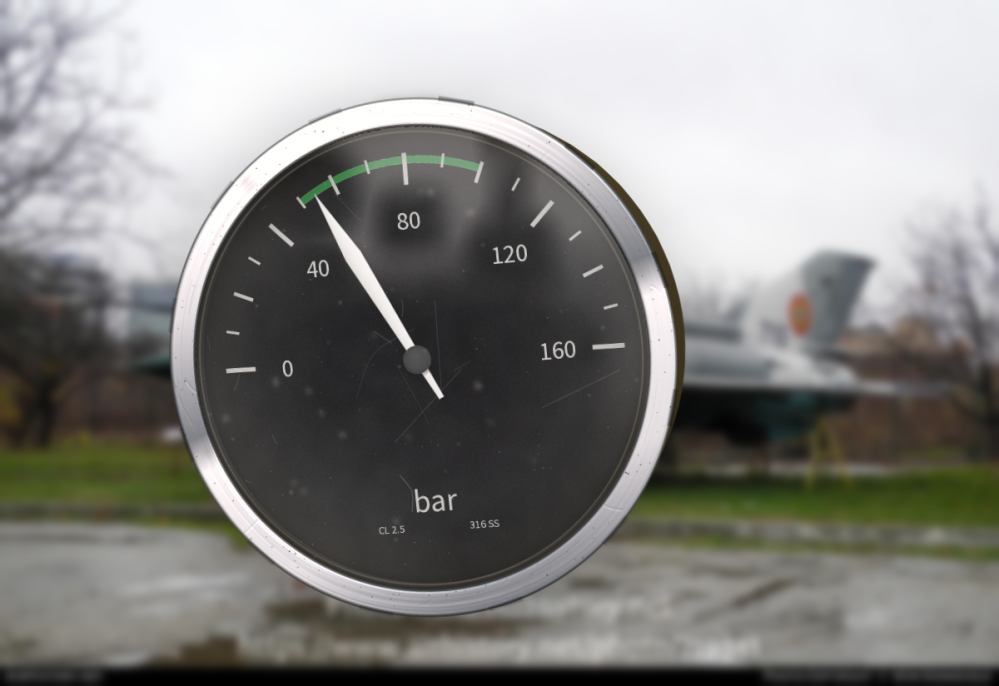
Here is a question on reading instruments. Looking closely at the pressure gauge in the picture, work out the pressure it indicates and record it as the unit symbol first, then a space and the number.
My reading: bar 55
